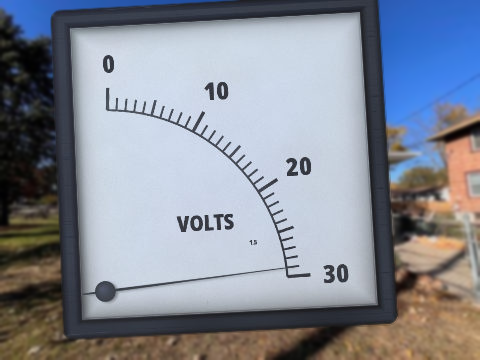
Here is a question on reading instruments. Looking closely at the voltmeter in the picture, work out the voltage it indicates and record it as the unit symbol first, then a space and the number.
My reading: V 29
